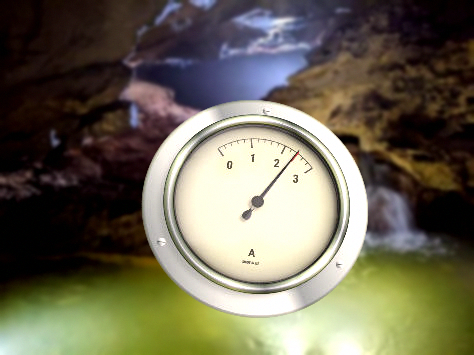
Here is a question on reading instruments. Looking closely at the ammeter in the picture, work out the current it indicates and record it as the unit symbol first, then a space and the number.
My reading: A 2.4
